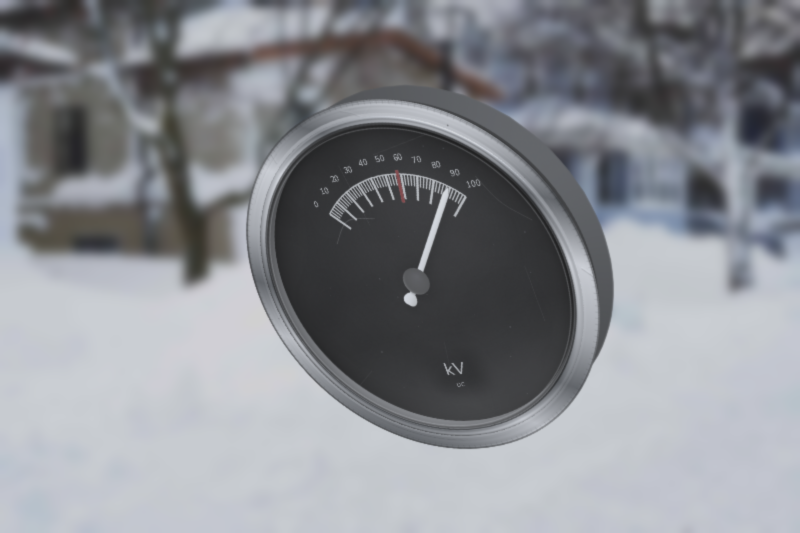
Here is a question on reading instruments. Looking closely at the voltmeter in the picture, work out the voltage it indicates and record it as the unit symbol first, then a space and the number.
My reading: kV 90
